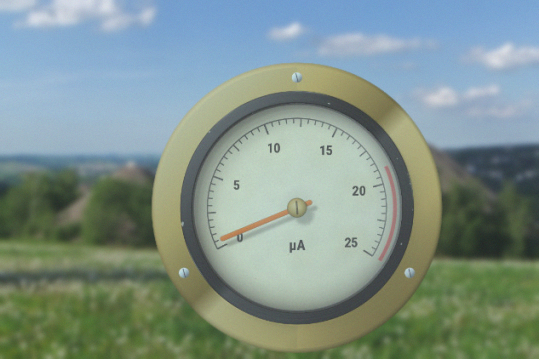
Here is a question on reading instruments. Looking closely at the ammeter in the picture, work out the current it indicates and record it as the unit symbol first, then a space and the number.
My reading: µA 0.5
